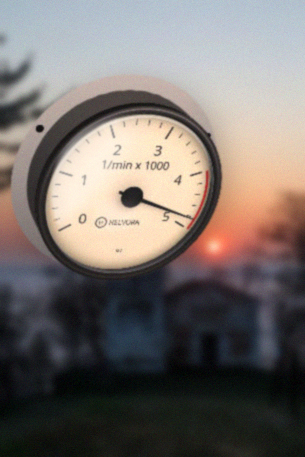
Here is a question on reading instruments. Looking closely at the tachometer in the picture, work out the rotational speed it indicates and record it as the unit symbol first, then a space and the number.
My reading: rpm 4800
